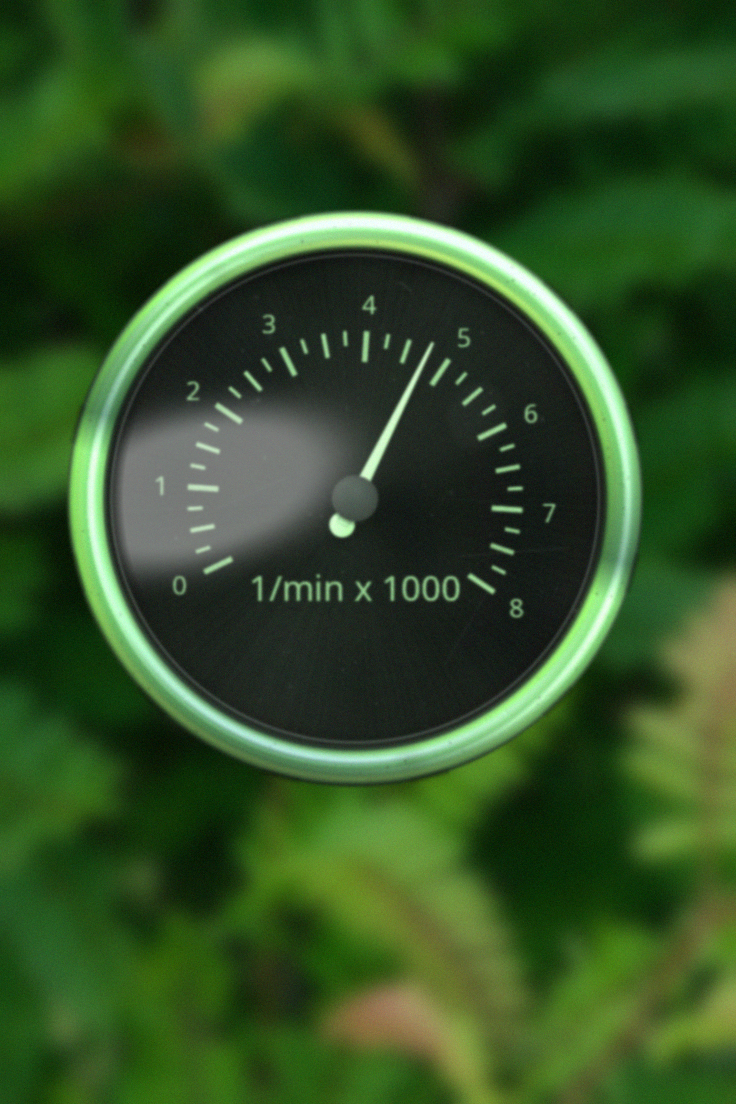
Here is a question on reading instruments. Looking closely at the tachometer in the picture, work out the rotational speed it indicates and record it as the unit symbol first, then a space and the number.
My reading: rpm 4750
